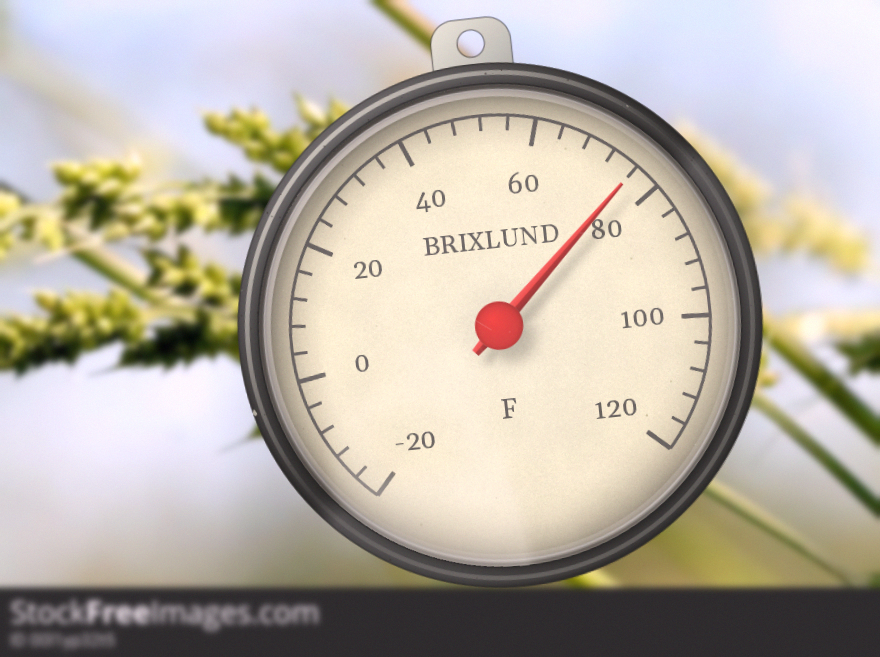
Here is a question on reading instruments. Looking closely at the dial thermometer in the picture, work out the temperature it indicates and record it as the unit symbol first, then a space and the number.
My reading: °F 76
